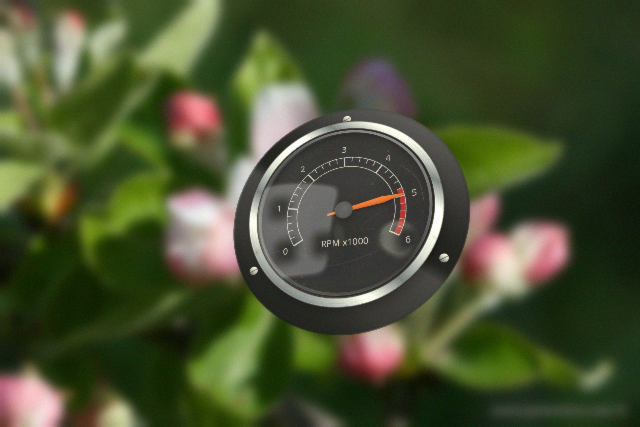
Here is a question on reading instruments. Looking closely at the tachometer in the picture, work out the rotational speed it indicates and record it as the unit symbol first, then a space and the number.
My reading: rpm 5000
